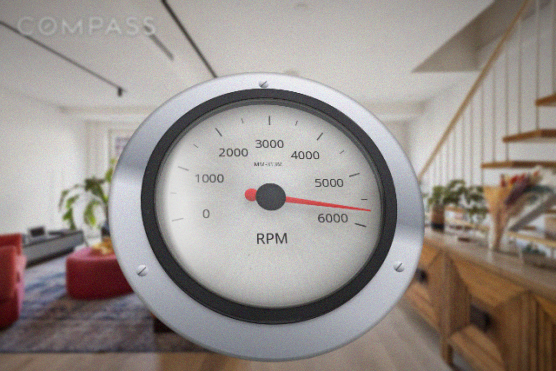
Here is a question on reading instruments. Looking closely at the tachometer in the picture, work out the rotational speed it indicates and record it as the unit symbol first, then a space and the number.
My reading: rpm 5750
